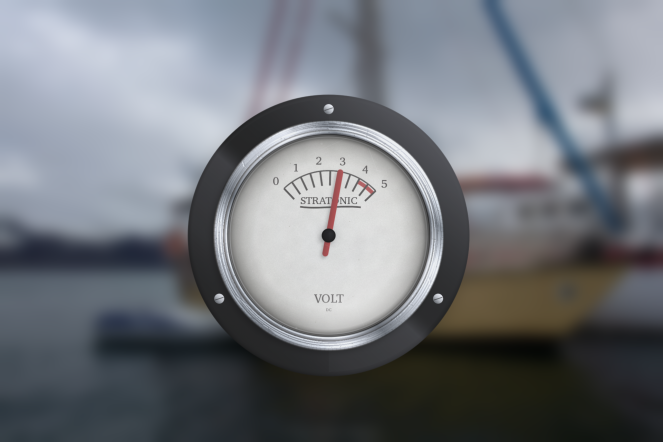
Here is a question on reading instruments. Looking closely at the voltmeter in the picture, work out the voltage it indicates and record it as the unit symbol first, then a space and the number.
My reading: V 3
